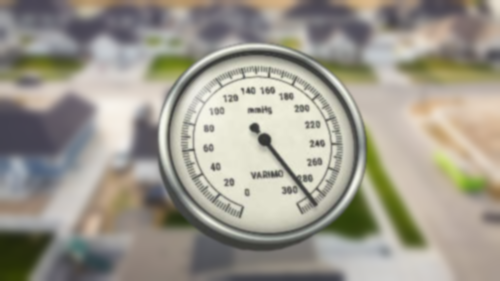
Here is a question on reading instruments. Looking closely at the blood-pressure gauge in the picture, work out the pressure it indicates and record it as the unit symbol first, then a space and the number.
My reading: mmHg 290
